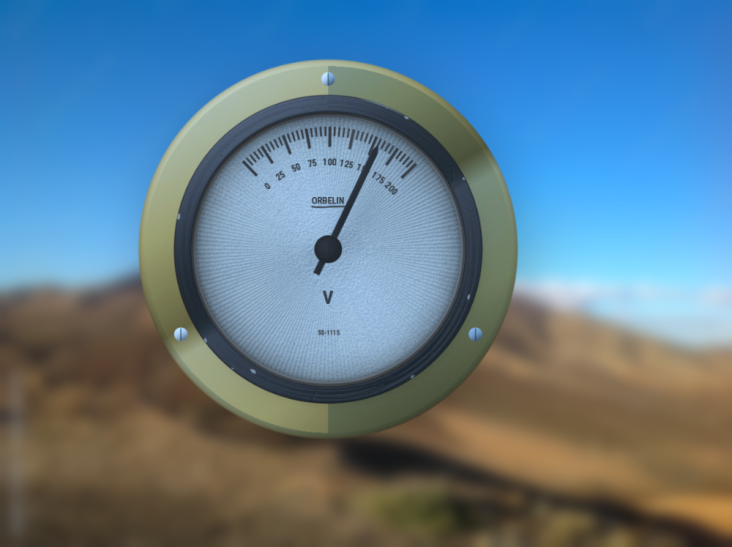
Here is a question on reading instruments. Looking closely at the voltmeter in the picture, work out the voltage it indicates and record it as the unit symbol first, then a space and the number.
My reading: V 155
